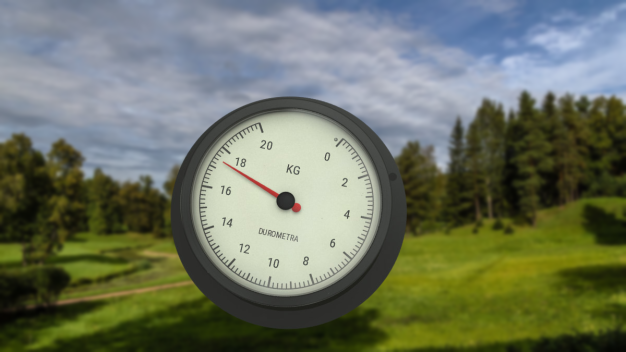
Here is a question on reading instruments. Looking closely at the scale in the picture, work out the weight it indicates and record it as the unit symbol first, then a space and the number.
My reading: kg 17.4
